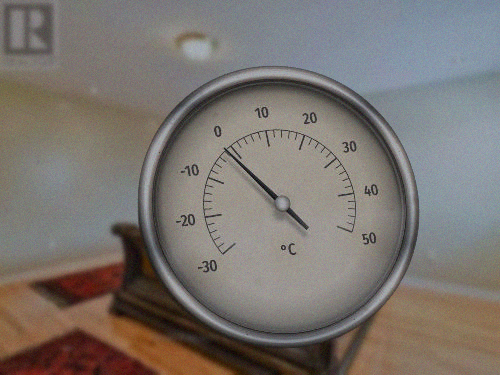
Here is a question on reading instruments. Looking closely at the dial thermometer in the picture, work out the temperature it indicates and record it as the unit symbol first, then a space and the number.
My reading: °C -2
